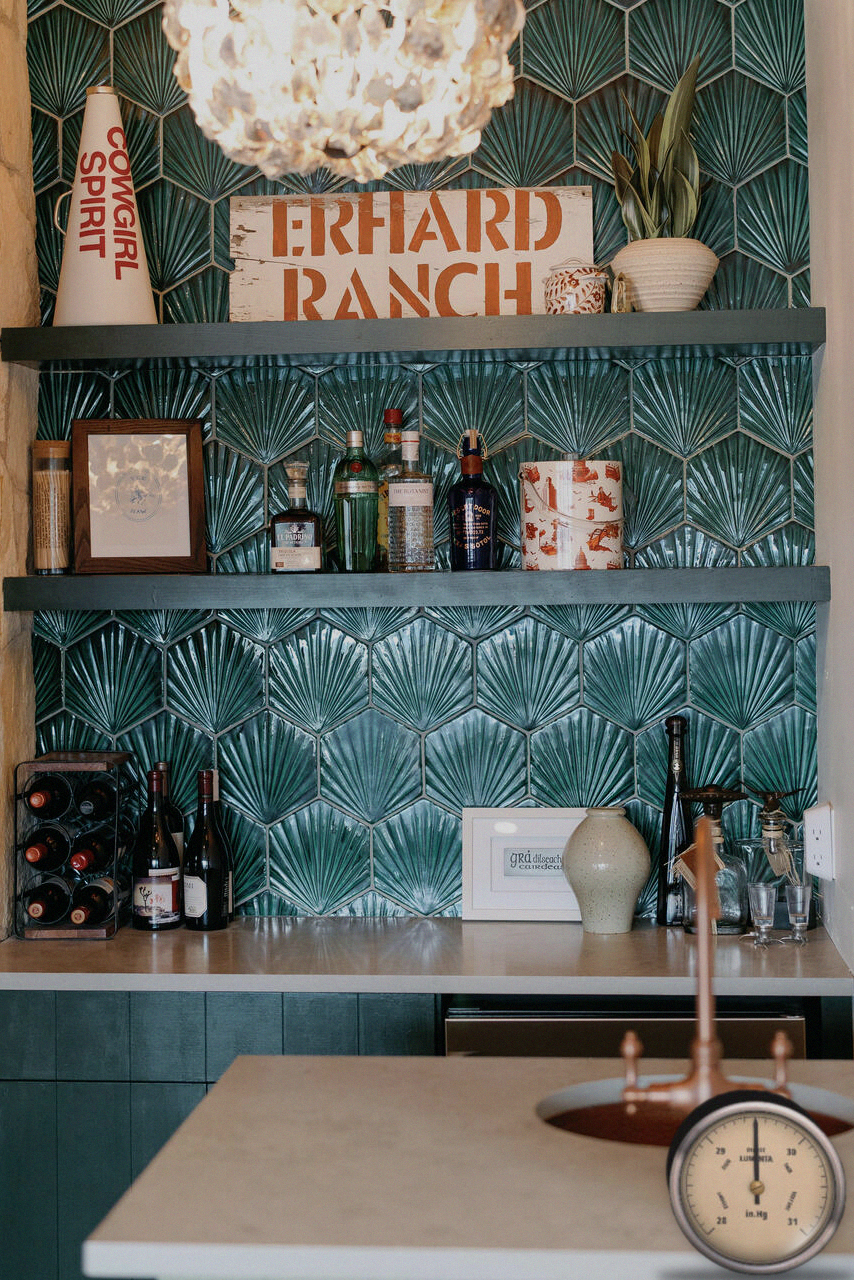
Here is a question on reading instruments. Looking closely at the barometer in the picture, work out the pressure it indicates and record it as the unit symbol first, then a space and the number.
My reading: inHg 29.5
